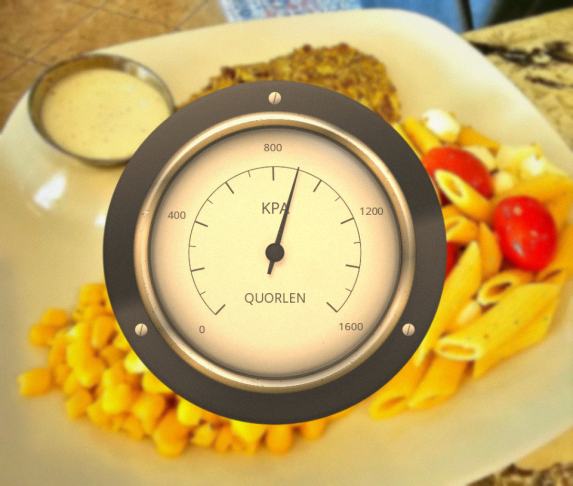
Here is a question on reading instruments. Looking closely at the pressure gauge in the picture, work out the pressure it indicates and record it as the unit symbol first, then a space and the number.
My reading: kPa 900
